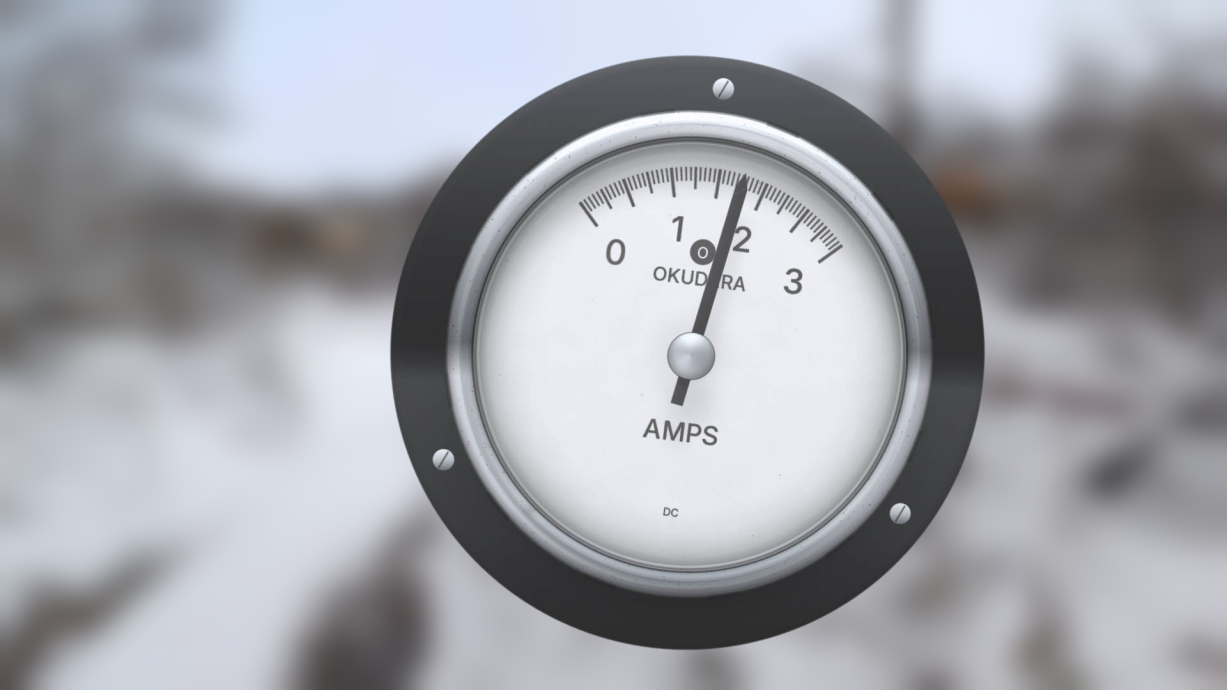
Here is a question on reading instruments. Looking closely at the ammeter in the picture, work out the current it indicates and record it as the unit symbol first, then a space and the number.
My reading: A 1.75
